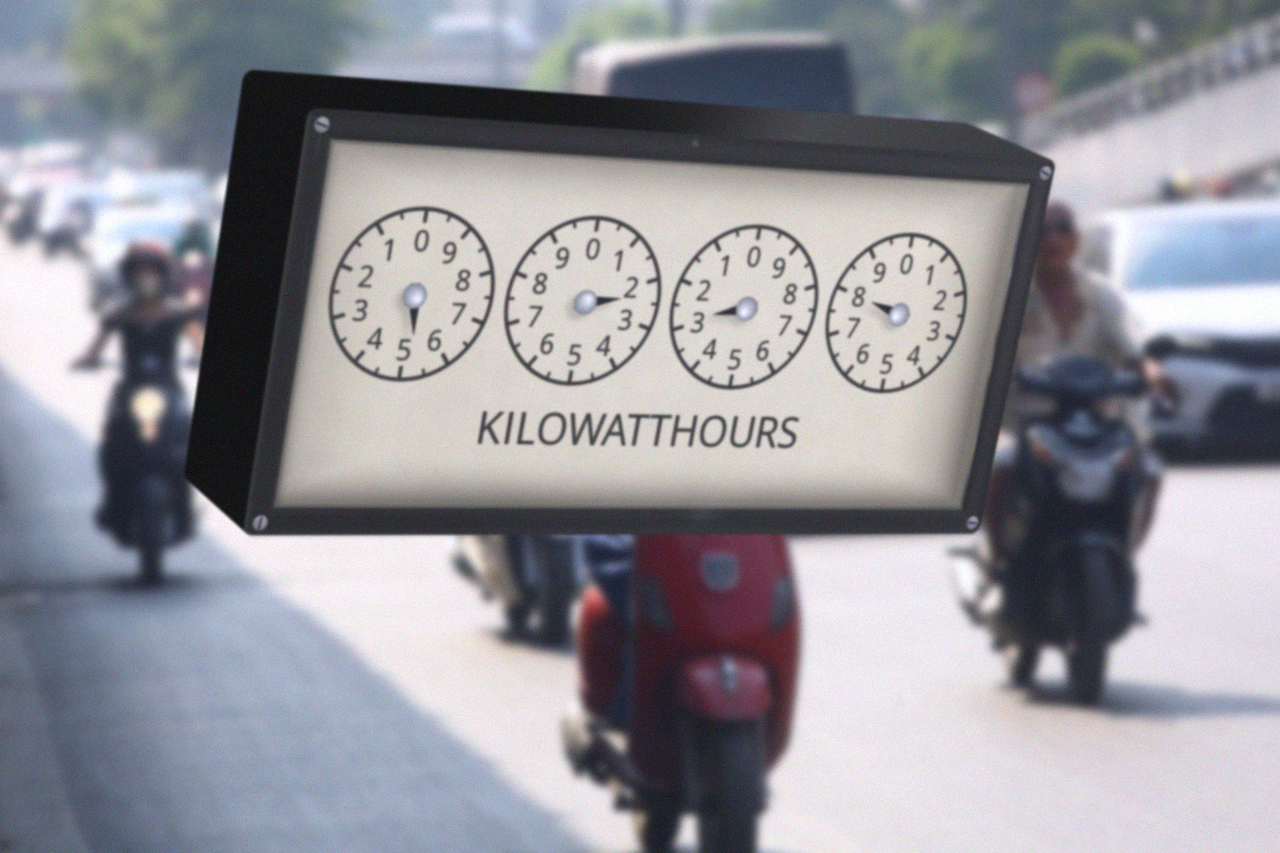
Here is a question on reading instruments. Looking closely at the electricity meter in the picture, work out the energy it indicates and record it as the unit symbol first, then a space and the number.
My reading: kWh 5228
